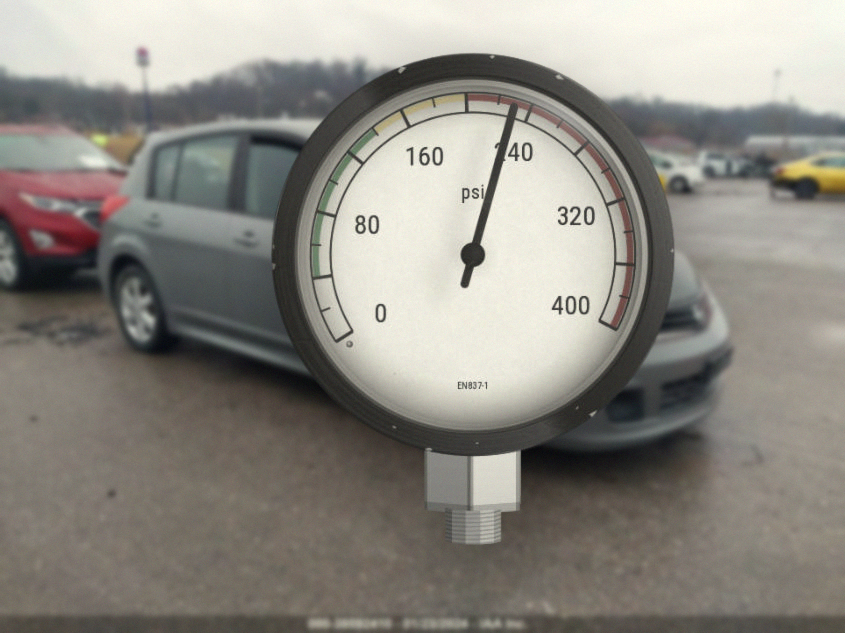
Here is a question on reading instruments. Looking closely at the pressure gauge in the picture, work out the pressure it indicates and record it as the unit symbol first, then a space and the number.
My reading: psi 230
